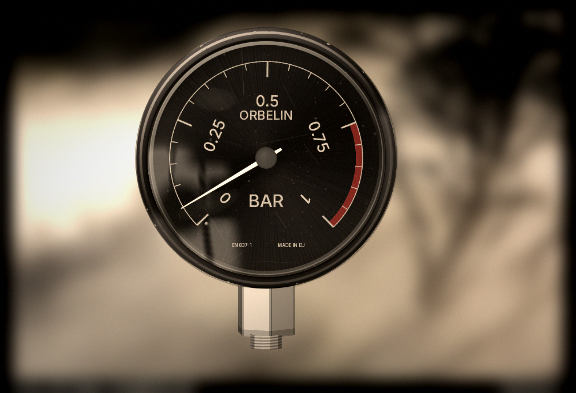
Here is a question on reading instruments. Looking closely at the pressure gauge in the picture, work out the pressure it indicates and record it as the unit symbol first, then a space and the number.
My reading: bar 0.05
